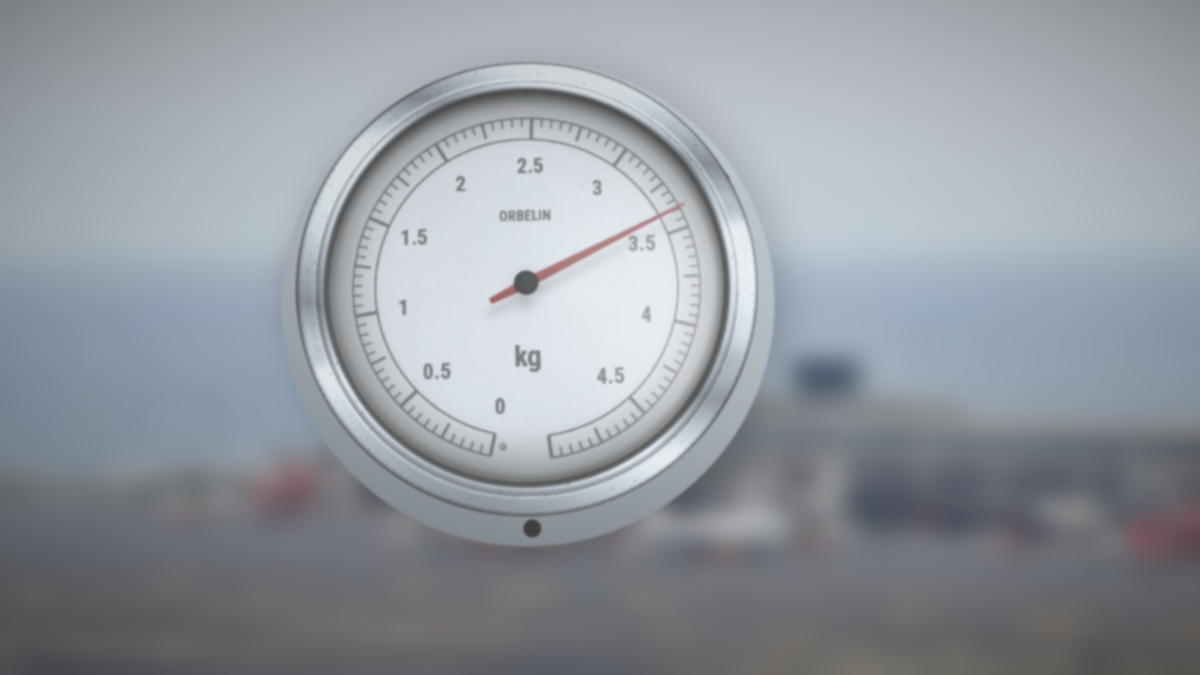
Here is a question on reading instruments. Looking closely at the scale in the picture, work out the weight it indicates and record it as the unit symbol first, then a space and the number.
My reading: kg 3.4
